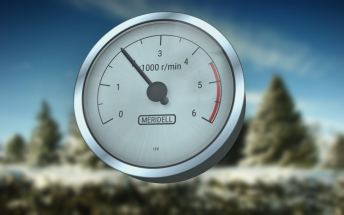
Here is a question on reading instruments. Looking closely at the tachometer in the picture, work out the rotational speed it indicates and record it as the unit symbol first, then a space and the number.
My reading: rpm 2000
